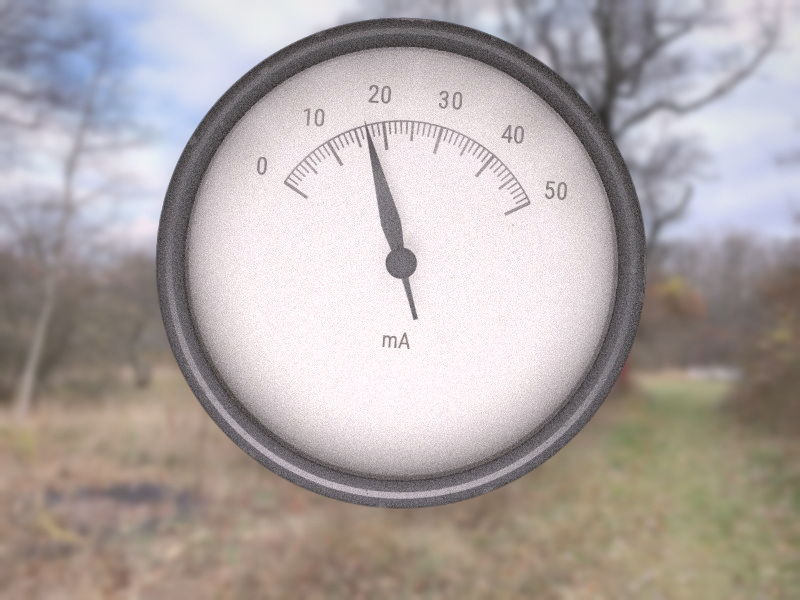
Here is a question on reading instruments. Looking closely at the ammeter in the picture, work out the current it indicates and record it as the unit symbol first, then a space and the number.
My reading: mA 17
